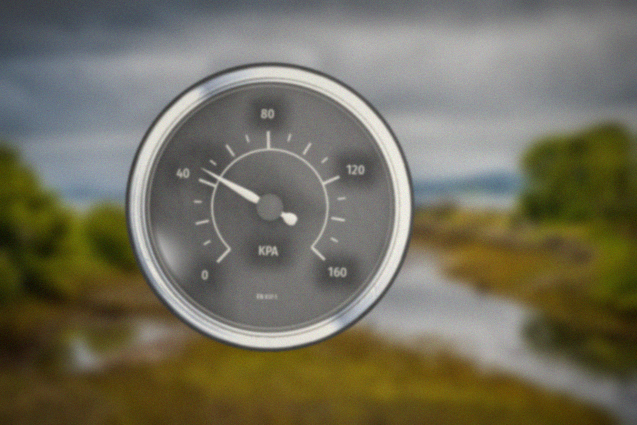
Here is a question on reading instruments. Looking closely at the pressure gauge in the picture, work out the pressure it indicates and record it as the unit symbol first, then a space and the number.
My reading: kPa 45
